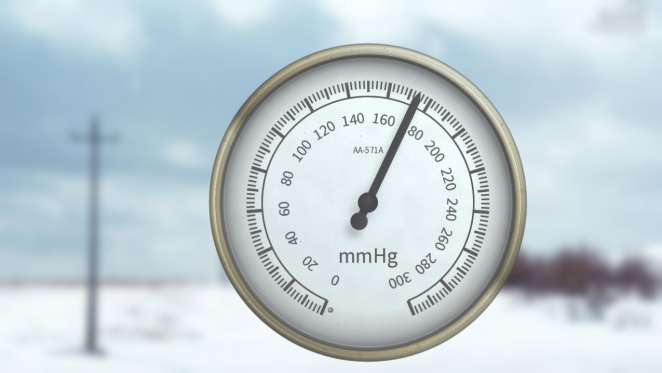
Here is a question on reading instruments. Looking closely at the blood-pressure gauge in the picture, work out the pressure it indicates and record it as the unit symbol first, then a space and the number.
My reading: mmHg 174
